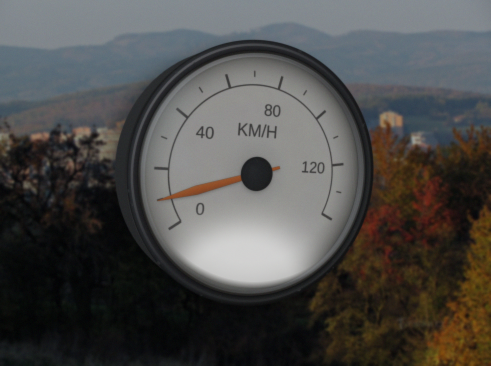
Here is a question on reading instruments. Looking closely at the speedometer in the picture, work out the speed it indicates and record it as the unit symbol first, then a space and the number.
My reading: km/h 10
